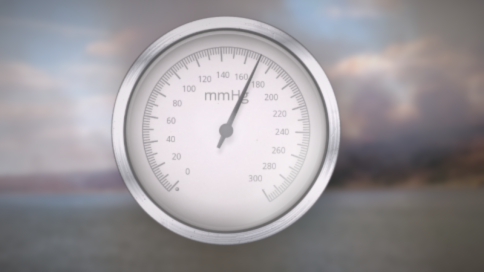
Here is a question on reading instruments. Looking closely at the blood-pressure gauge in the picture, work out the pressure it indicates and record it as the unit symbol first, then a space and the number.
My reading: mmHg 170
